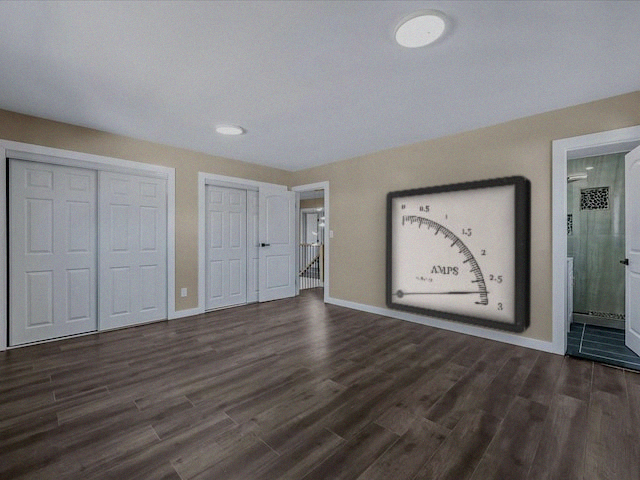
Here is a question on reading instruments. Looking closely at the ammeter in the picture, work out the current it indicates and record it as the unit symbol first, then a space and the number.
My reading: A 2.75
